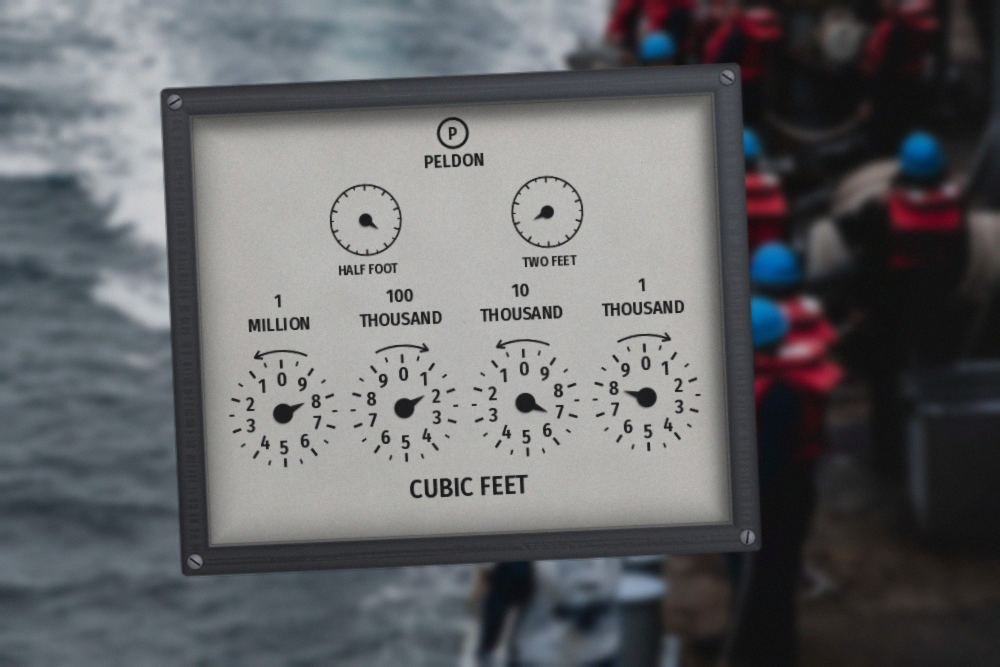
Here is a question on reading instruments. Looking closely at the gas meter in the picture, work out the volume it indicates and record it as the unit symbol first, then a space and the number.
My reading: ft³ 816800
